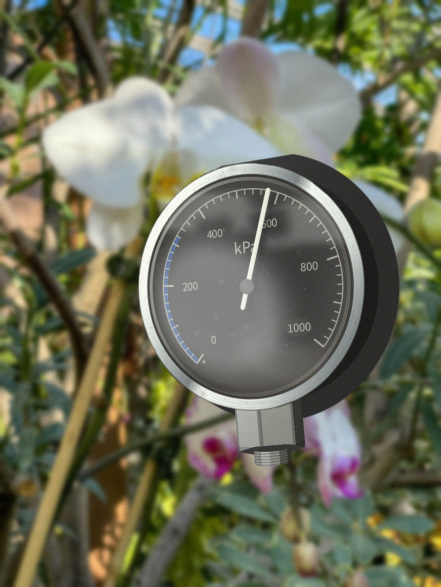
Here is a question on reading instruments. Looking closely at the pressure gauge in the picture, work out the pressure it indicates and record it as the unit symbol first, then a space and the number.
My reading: kPa 580
